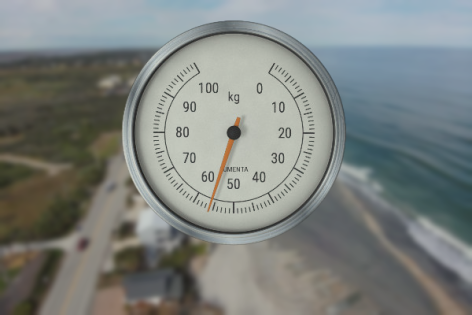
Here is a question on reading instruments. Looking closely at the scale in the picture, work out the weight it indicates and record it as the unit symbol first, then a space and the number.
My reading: kg 56
